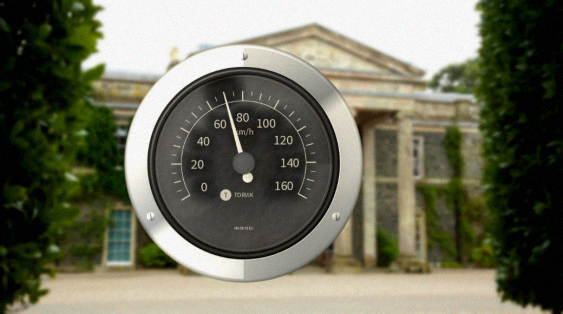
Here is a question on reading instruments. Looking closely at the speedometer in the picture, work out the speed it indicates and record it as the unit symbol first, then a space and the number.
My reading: km/h 70
